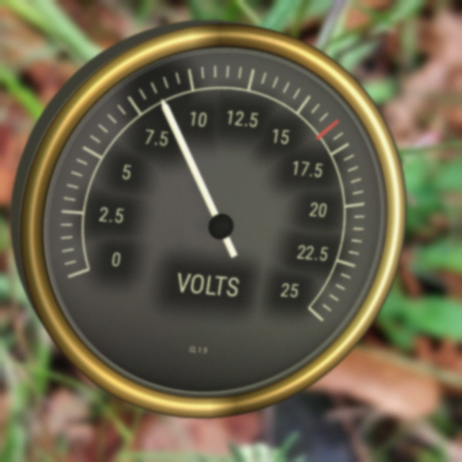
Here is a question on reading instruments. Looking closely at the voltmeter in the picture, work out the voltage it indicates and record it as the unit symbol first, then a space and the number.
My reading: V 8.5
